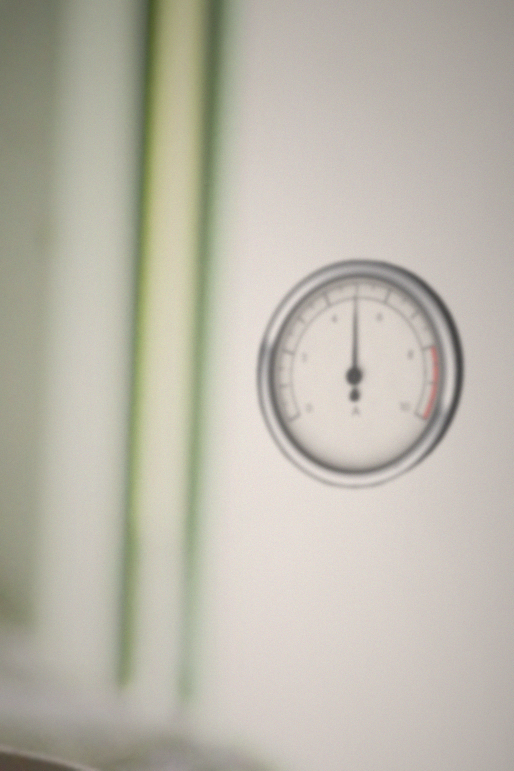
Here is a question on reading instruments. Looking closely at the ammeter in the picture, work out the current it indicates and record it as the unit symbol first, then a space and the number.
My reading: A 5
